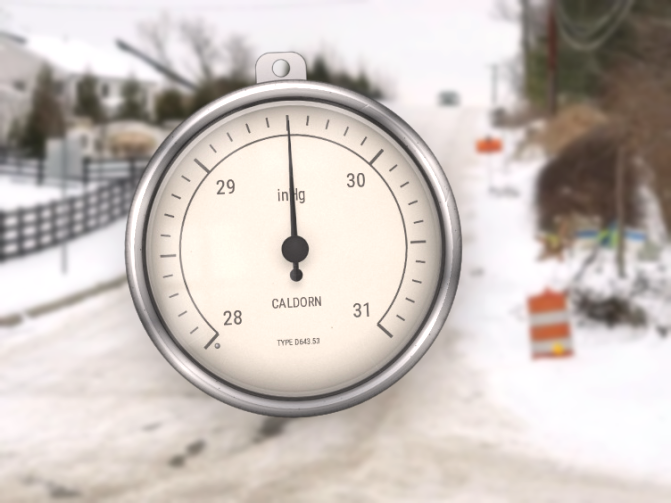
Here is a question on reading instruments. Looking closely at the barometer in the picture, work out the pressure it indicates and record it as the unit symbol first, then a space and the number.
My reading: inHg 29.5
